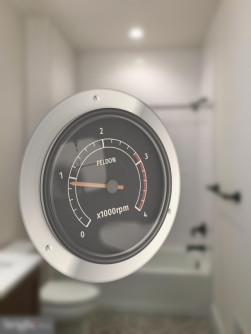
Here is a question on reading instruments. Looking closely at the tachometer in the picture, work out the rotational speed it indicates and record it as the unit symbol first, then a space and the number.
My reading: rpm 900
